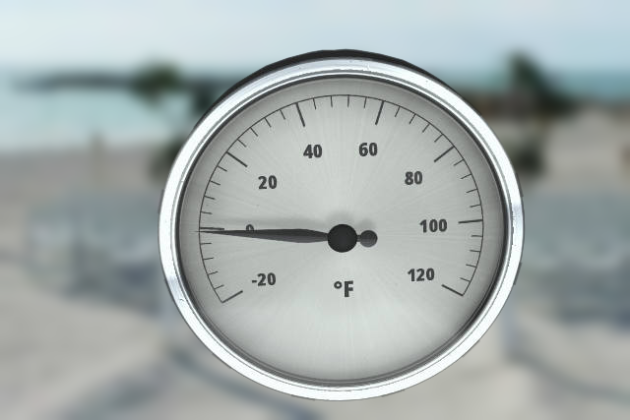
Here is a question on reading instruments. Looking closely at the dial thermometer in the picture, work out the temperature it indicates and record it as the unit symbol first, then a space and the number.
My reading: °F 0
